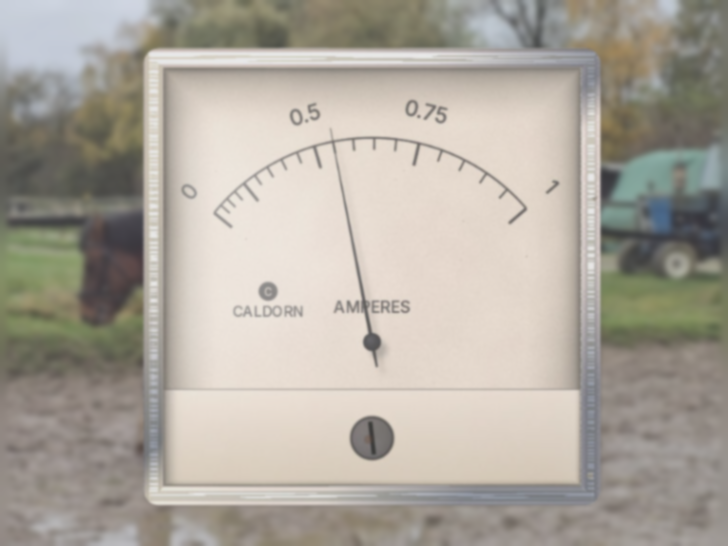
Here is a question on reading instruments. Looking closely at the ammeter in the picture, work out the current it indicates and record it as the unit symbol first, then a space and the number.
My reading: A 0.55
